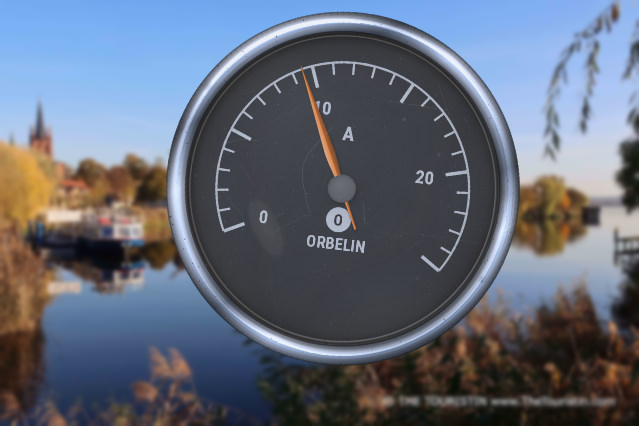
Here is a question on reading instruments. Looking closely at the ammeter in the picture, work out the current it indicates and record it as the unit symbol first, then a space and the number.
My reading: A 9.5
